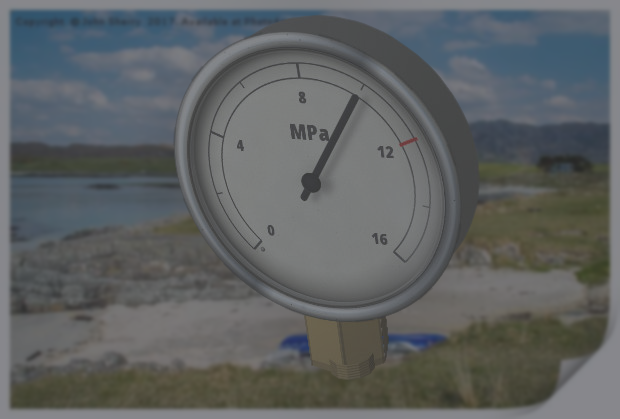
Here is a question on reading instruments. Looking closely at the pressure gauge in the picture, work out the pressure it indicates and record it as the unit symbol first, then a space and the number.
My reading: MPa 10
